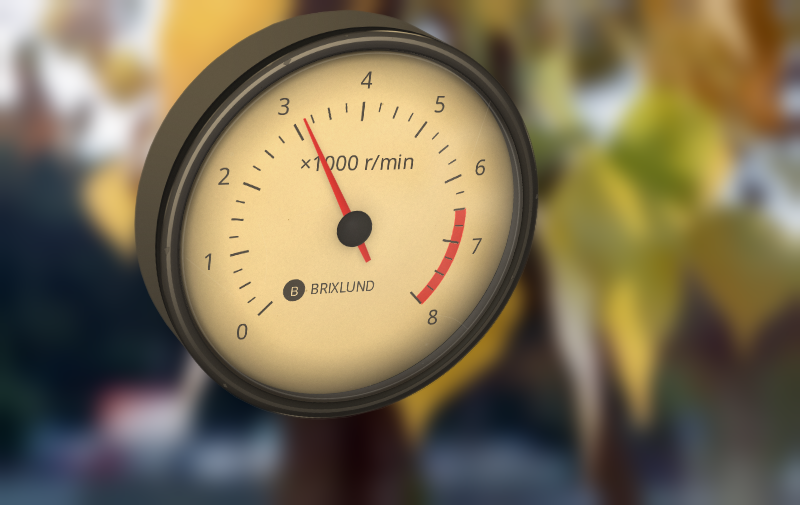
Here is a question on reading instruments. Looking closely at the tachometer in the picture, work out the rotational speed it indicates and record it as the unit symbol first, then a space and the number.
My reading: rpm 3125
